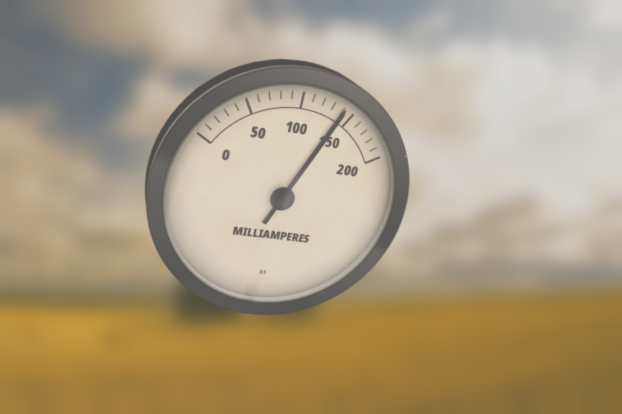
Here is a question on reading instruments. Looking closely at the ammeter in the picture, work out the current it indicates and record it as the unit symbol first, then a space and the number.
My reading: mA 140
